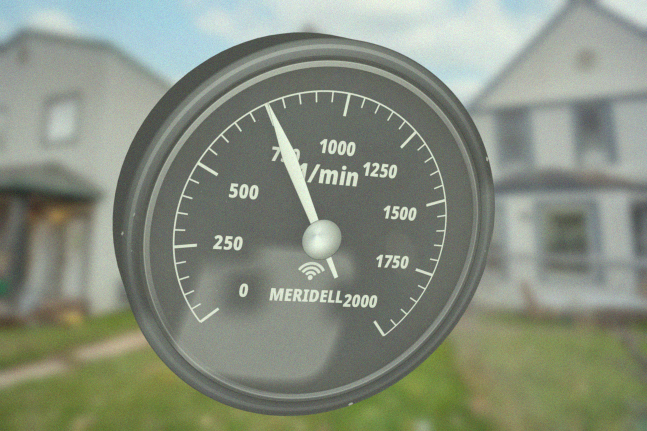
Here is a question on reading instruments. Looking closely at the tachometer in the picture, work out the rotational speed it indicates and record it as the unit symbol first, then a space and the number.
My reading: rpm 750
